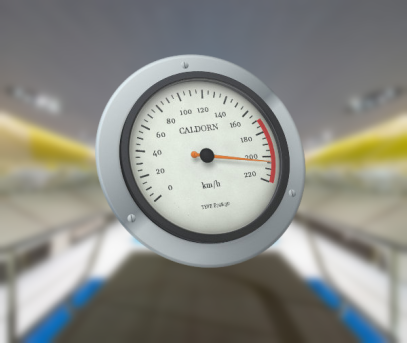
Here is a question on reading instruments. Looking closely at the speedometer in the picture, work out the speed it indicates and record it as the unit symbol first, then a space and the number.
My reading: km/h 205
